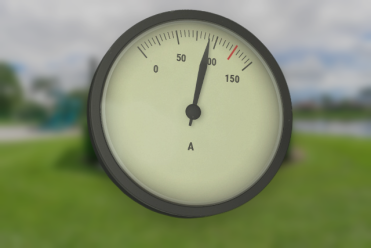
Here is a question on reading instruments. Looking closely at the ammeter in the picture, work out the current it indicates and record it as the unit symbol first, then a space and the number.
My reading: A 90
